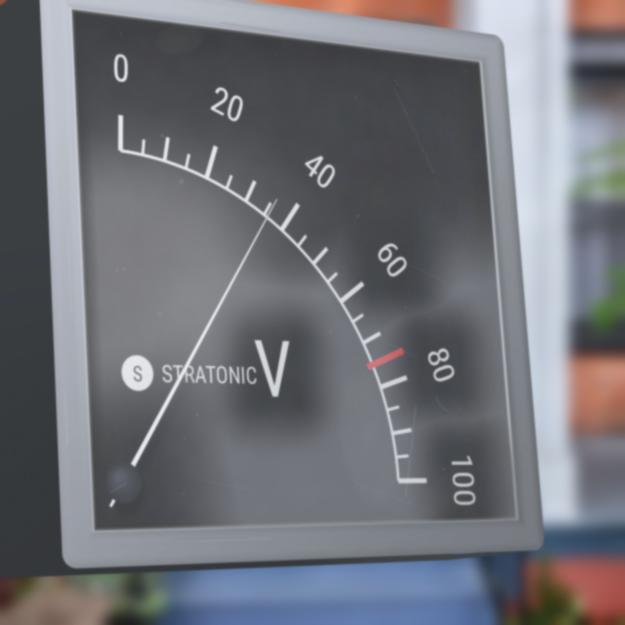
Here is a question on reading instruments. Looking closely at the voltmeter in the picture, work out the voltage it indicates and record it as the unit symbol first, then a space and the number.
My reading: V 35
